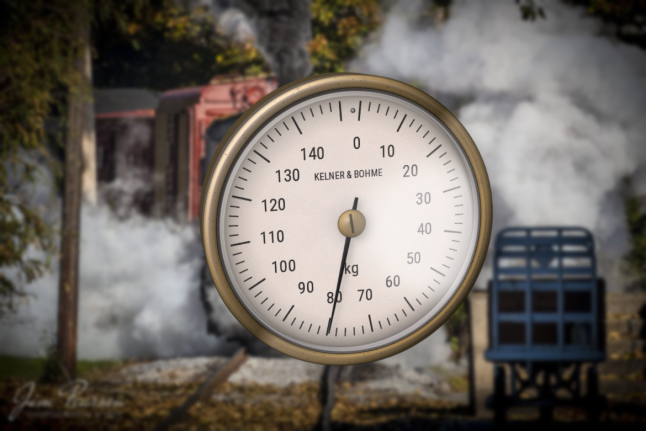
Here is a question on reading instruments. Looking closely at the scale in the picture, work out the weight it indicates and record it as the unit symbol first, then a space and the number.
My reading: kg 80
